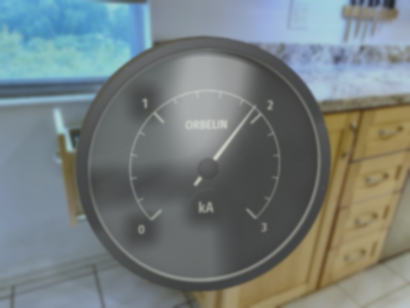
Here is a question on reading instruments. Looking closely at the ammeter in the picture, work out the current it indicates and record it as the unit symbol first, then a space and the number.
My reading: kA 1.9
